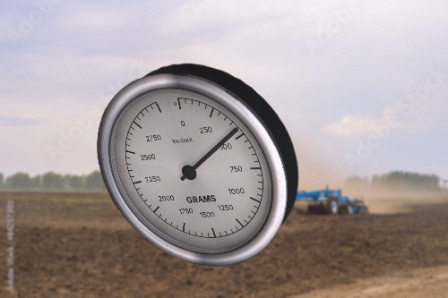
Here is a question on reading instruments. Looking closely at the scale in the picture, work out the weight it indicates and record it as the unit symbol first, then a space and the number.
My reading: g 450
